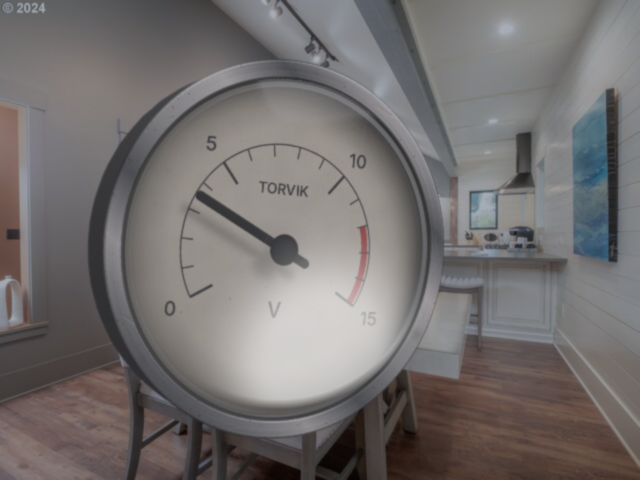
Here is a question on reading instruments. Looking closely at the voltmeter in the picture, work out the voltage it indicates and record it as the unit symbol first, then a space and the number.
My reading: V 3.5
